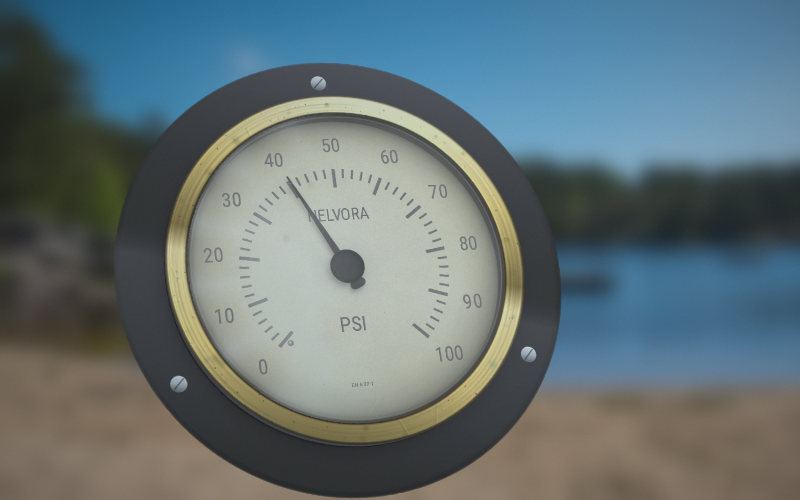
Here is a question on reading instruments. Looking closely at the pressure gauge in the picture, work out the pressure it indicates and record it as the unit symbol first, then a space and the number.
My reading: psi 40
